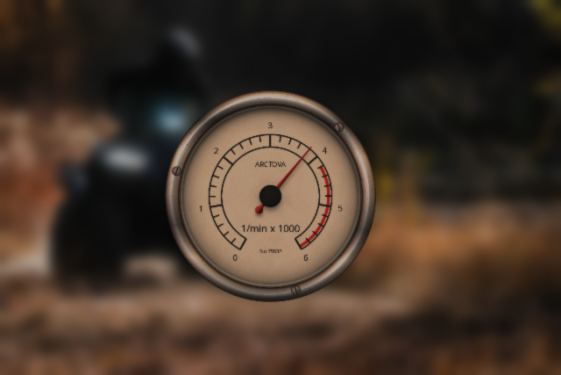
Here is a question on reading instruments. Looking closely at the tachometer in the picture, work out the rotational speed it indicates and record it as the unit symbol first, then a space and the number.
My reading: rpm 3800
